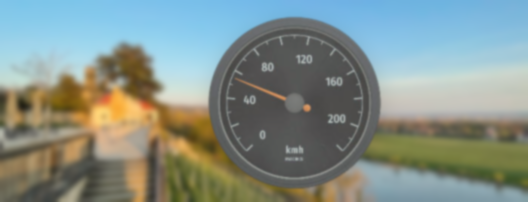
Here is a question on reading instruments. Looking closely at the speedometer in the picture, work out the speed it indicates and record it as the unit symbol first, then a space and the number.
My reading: km/h 55
